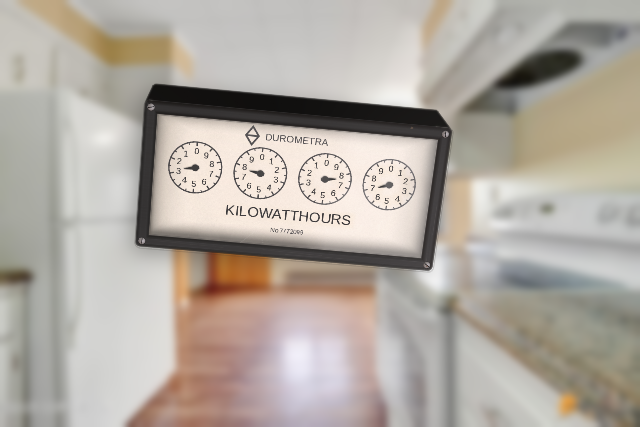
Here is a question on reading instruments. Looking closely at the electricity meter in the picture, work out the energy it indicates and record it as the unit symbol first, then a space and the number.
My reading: kWh 2777
